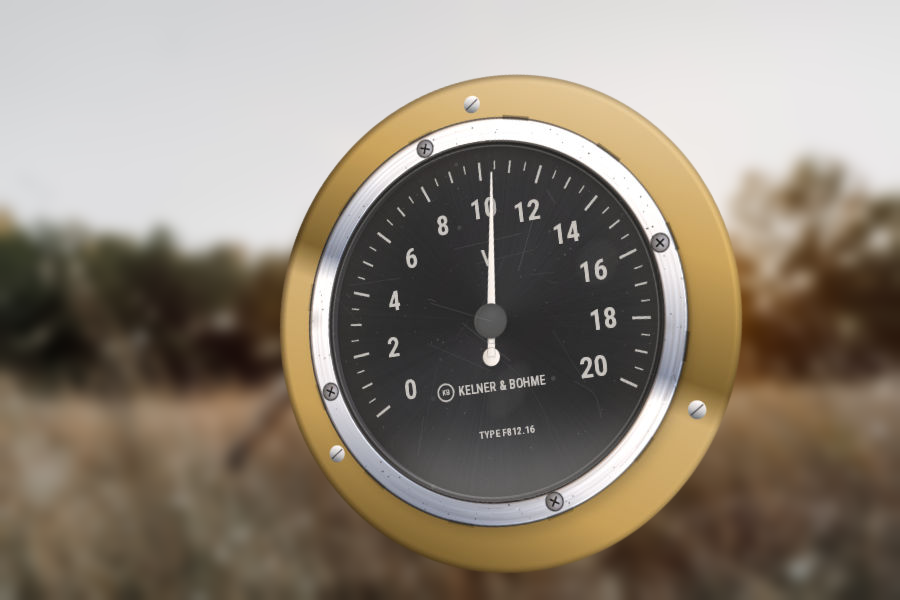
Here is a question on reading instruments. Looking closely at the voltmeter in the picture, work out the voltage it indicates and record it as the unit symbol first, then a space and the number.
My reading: V 10.5
